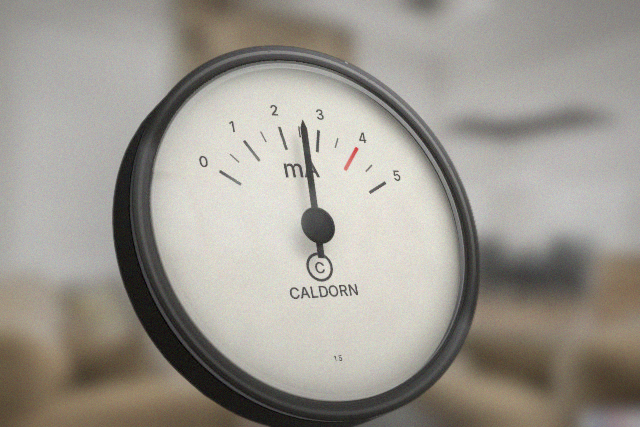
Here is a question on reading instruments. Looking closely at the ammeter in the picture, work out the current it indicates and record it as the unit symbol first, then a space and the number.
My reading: mA 2.5
